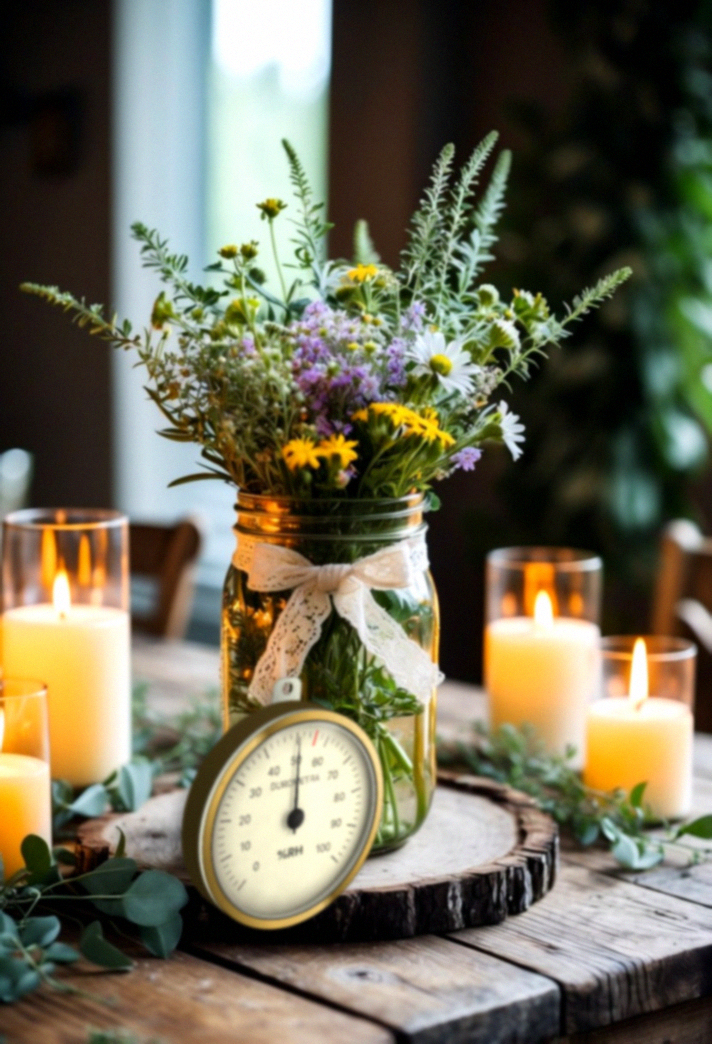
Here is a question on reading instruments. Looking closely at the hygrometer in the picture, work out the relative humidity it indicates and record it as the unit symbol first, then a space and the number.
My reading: % 50
